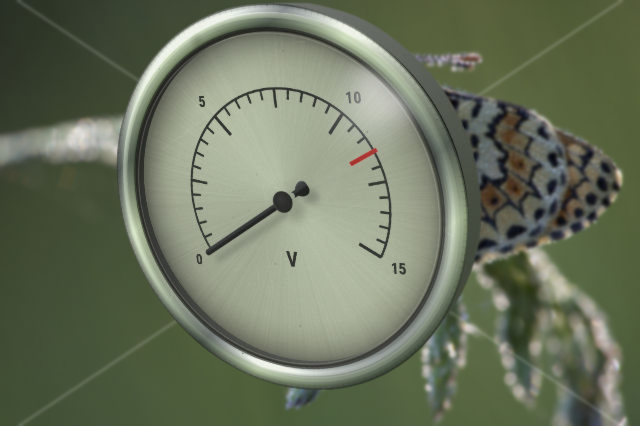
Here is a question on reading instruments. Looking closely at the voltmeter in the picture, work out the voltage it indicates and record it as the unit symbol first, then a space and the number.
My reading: V 0
